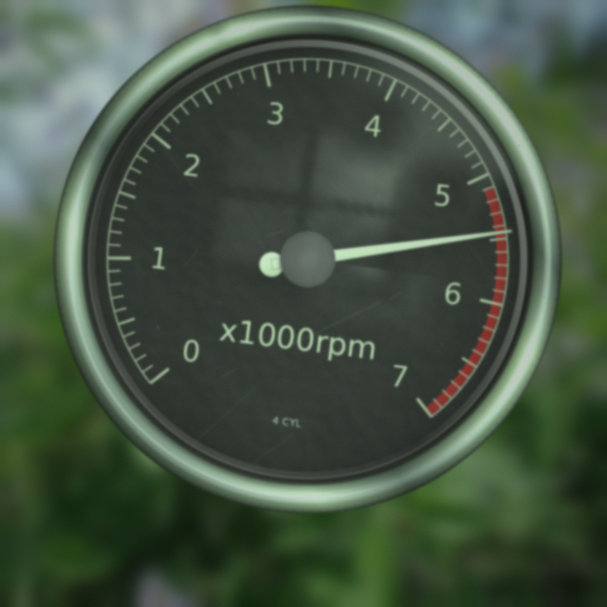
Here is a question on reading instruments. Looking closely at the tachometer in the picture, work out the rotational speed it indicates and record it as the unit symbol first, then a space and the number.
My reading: rpm 5450
